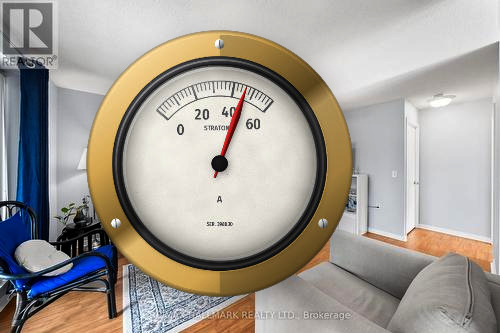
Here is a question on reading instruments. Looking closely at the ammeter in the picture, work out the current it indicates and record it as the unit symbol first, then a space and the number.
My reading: A 46
